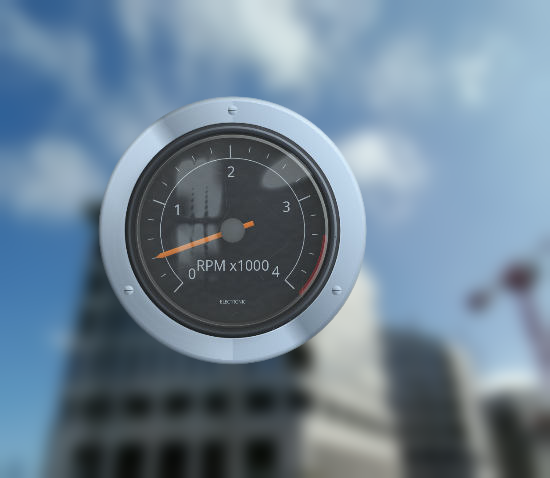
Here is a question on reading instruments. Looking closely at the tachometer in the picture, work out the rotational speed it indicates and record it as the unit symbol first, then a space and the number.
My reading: rpm 400
